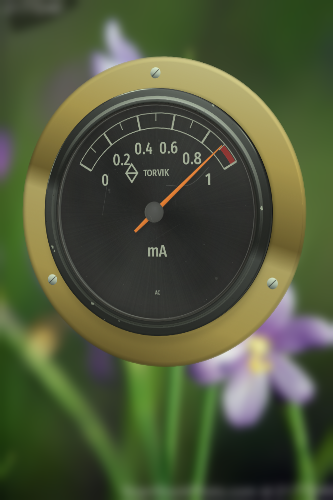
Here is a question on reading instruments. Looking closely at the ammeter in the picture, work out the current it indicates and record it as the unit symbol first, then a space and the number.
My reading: mA 0.9
